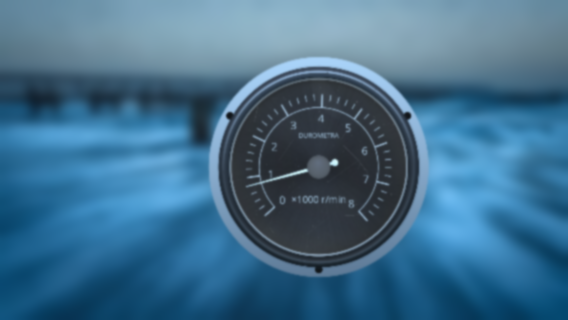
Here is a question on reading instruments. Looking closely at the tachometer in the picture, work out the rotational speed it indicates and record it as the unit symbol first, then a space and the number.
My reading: rpm 800
